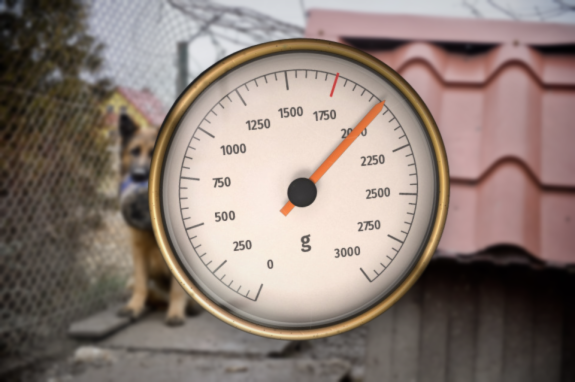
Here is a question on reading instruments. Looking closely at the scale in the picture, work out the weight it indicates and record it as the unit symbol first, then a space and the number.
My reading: g 2000
